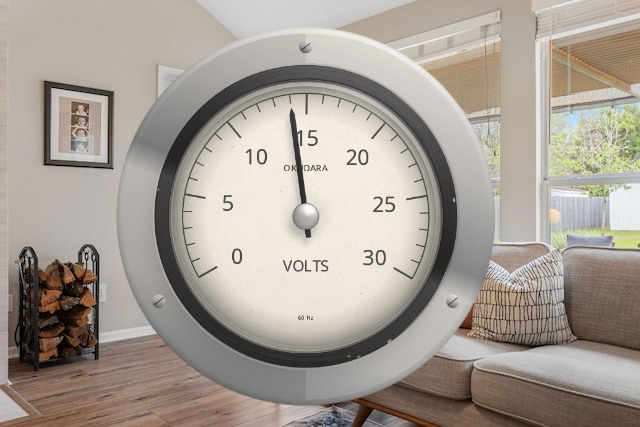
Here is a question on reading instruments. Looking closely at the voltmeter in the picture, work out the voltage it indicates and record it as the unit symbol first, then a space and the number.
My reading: V 14
